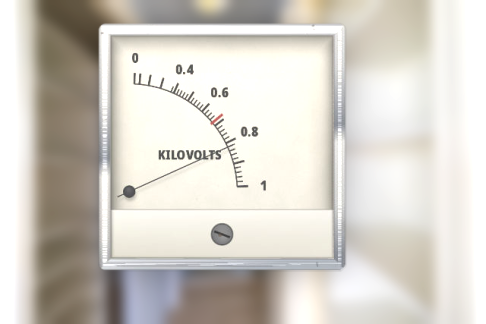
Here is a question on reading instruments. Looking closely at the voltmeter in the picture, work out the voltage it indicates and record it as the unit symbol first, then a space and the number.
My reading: kV 0.82
